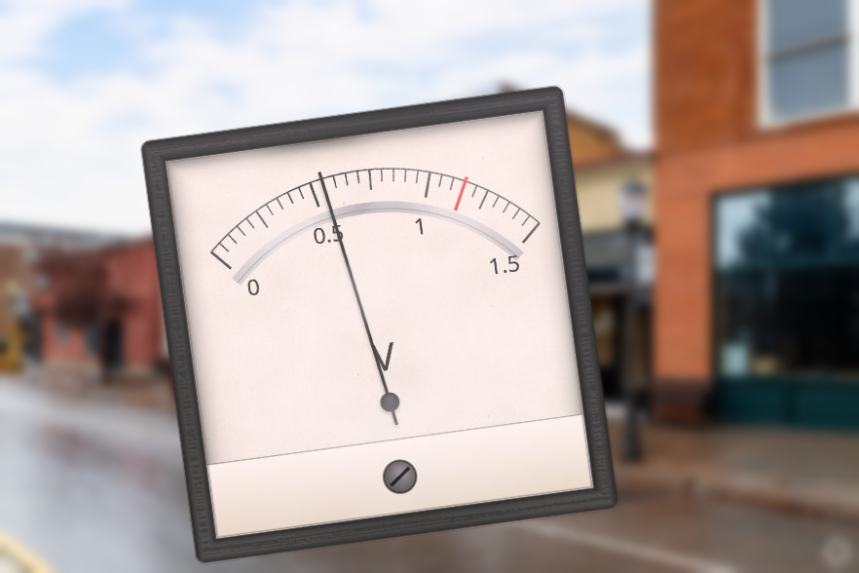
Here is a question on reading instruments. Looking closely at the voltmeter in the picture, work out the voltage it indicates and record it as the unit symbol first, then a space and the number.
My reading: V 0.55
